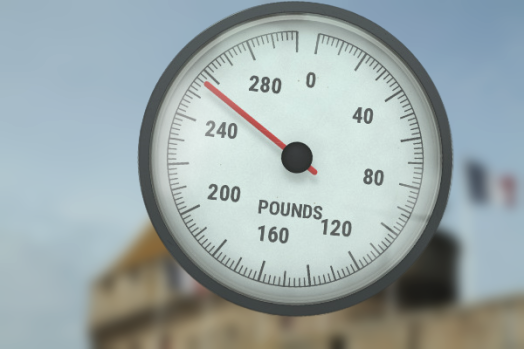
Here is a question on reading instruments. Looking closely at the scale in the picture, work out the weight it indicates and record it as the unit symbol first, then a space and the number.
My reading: lb 256
